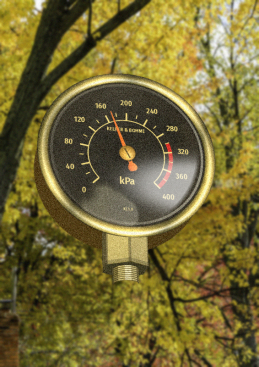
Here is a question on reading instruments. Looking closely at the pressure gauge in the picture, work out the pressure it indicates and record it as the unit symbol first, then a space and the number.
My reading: kPa 170
